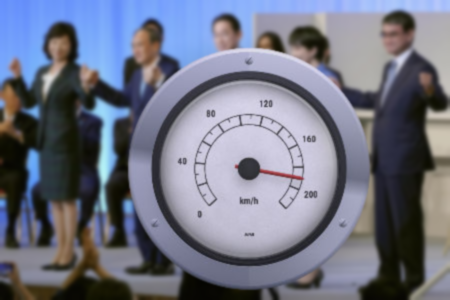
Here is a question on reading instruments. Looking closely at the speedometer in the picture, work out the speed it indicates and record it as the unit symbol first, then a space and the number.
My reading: km/h 190
